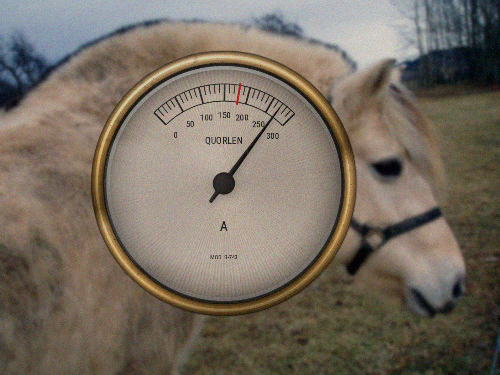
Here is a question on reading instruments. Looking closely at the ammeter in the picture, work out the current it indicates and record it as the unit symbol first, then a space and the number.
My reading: A 270
